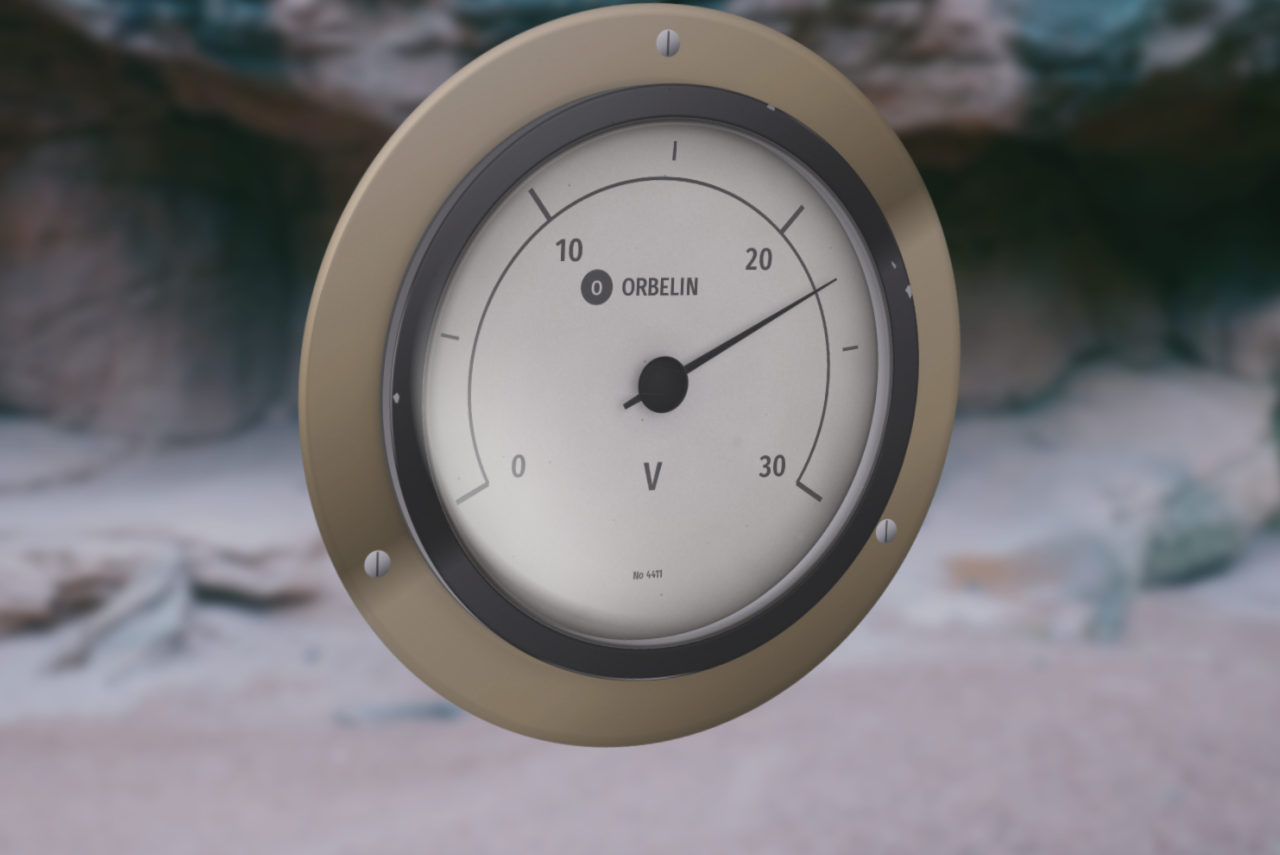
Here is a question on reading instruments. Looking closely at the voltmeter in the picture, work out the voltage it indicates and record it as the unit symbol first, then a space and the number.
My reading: V 22.5
